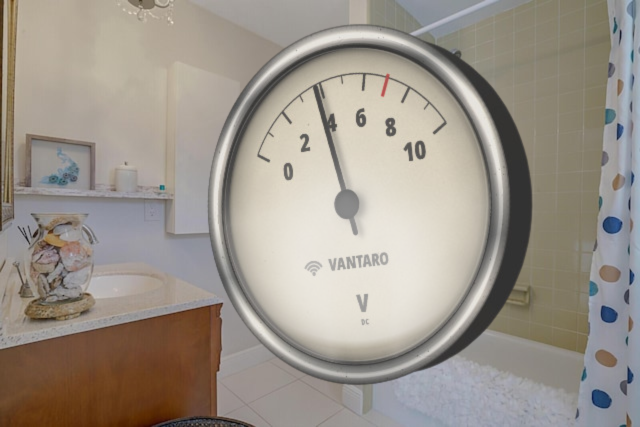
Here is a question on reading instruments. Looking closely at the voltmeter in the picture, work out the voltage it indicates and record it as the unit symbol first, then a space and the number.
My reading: V 4
